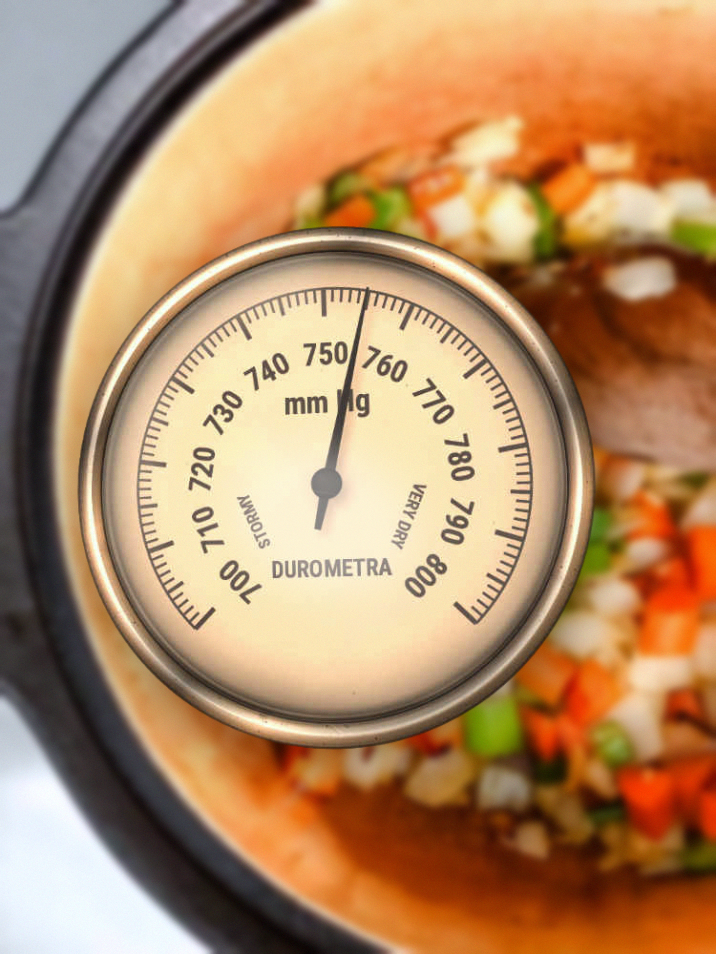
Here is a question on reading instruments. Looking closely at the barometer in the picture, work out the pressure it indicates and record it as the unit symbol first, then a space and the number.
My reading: mmHg 755
